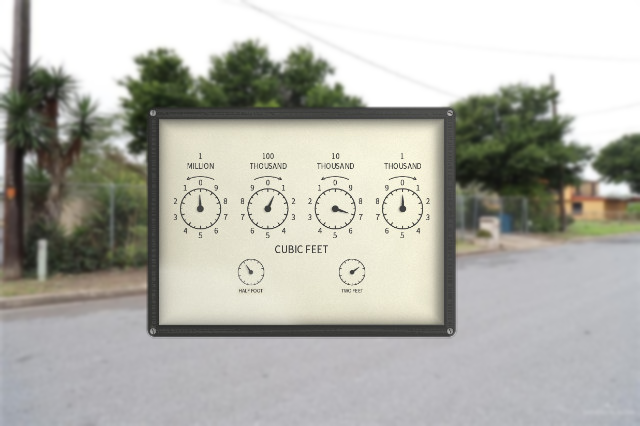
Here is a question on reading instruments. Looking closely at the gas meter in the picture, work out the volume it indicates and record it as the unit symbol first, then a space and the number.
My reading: ft³ 7000
